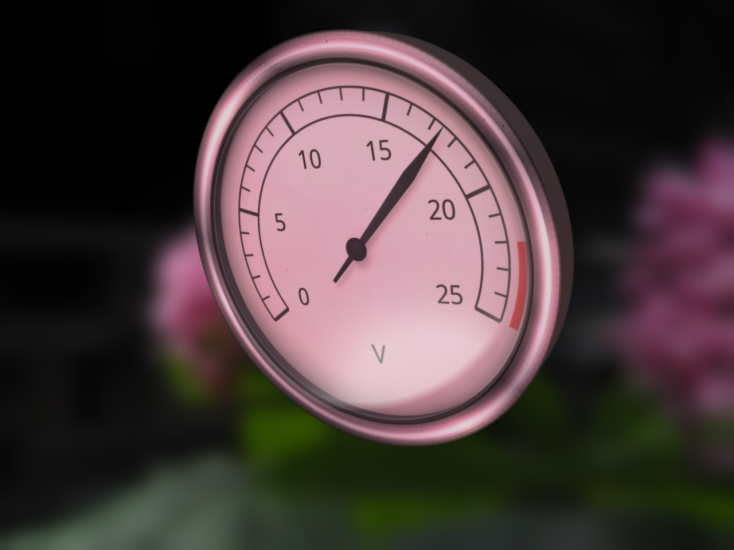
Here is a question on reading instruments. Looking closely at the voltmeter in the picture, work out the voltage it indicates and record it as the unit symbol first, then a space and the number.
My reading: V 17.5
